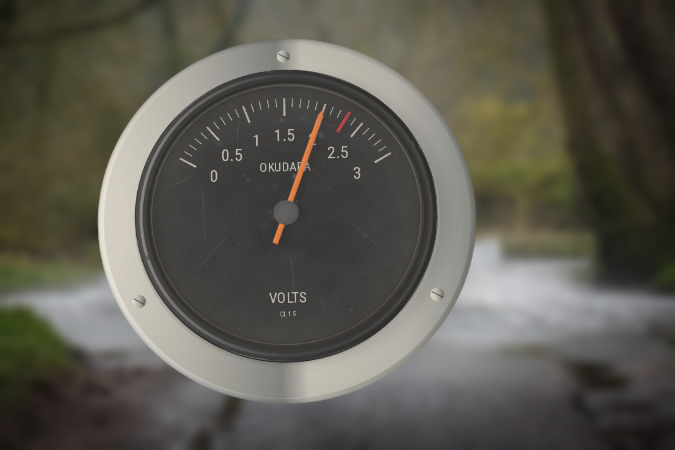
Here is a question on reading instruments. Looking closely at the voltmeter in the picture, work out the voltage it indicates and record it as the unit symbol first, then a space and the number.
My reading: V 2
